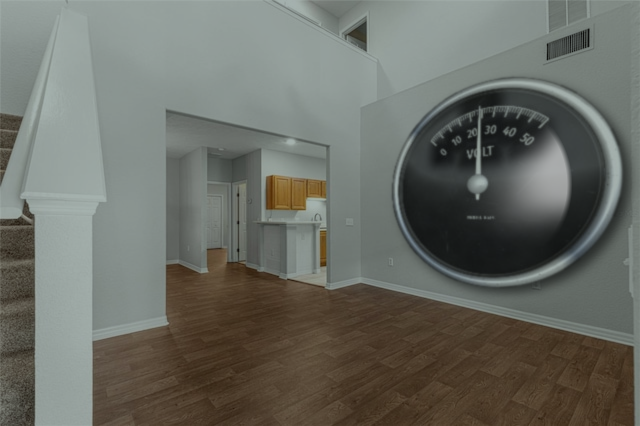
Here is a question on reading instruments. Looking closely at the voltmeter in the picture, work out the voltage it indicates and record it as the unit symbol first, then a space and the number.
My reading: V 25
